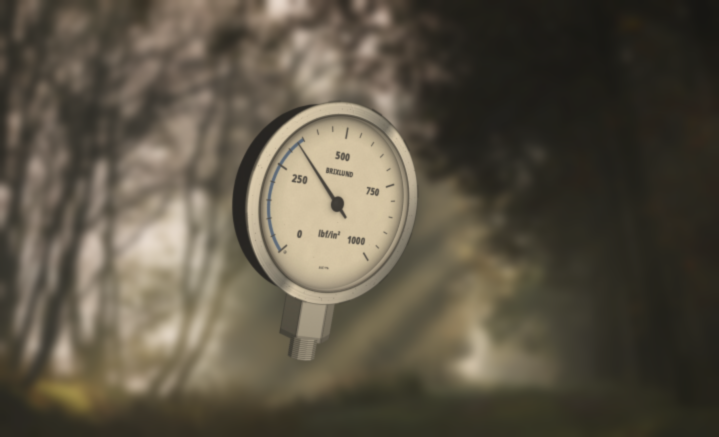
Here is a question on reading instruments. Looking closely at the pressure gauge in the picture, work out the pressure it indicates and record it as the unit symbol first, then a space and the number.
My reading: psi 325
